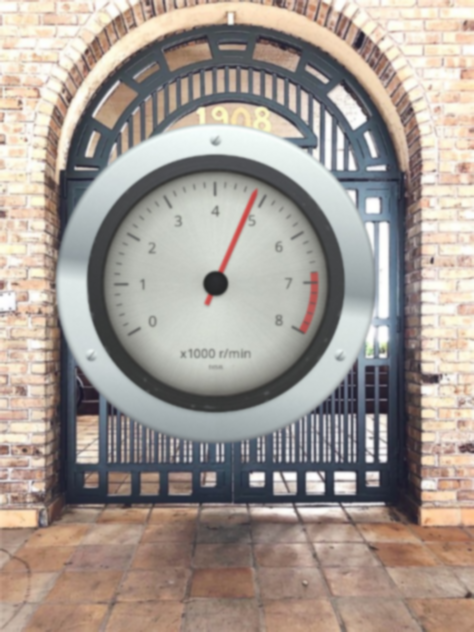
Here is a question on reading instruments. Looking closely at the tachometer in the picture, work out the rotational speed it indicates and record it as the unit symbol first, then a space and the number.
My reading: rpm 4800
